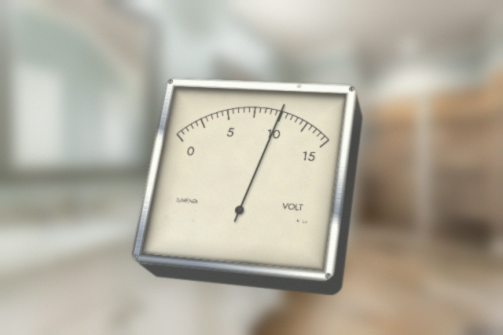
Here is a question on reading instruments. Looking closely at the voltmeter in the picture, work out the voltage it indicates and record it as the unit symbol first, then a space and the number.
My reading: V 10
